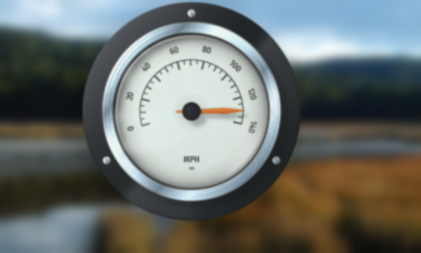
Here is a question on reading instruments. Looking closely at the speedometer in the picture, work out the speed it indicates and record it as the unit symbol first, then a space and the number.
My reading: mph 130
